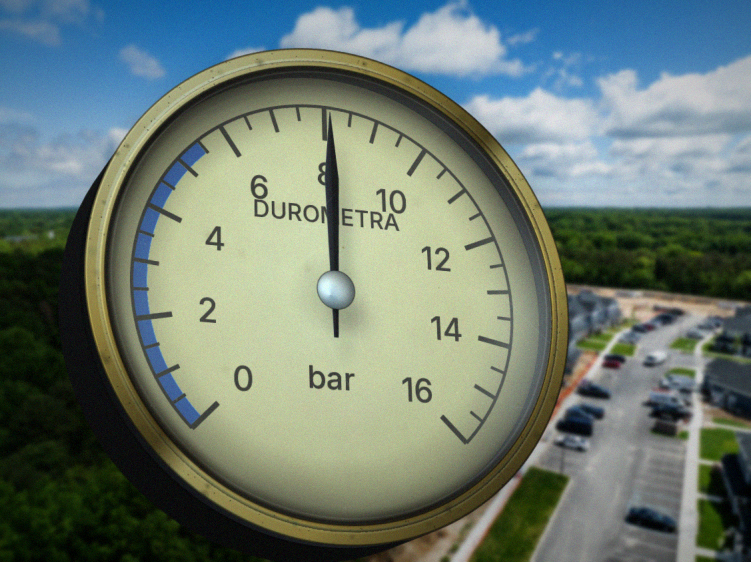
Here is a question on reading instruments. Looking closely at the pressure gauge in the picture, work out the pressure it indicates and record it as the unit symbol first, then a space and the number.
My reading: bar 8
